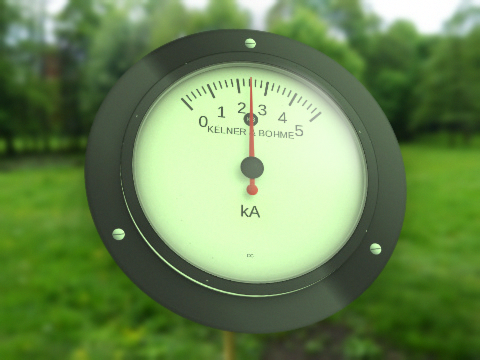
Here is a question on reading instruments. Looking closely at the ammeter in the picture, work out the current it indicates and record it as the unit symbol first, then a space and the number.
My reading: kA 2.4
